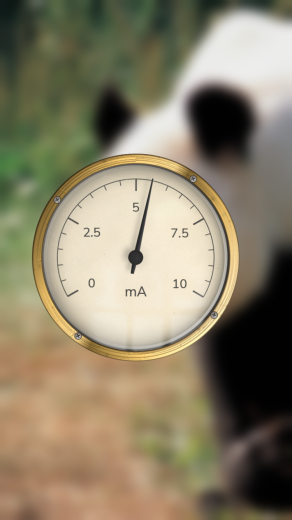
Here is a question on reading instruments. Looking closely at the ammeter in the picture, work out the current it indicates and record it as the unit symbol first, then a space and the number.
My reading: mA 5.5
